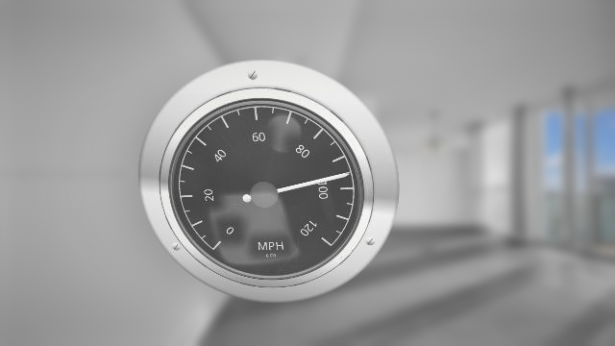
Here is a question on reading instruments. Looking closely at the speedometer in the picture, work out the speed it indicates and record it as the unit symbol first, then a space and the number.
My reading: mph 95
